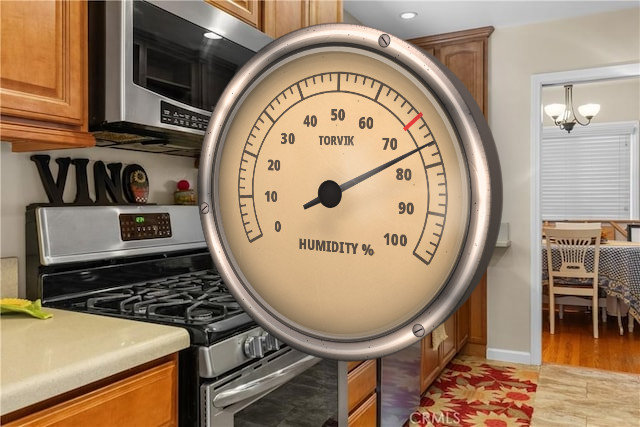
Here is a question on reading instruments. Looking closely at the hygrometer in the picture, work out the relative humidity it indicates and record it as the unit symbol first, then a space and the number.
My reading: % 76
